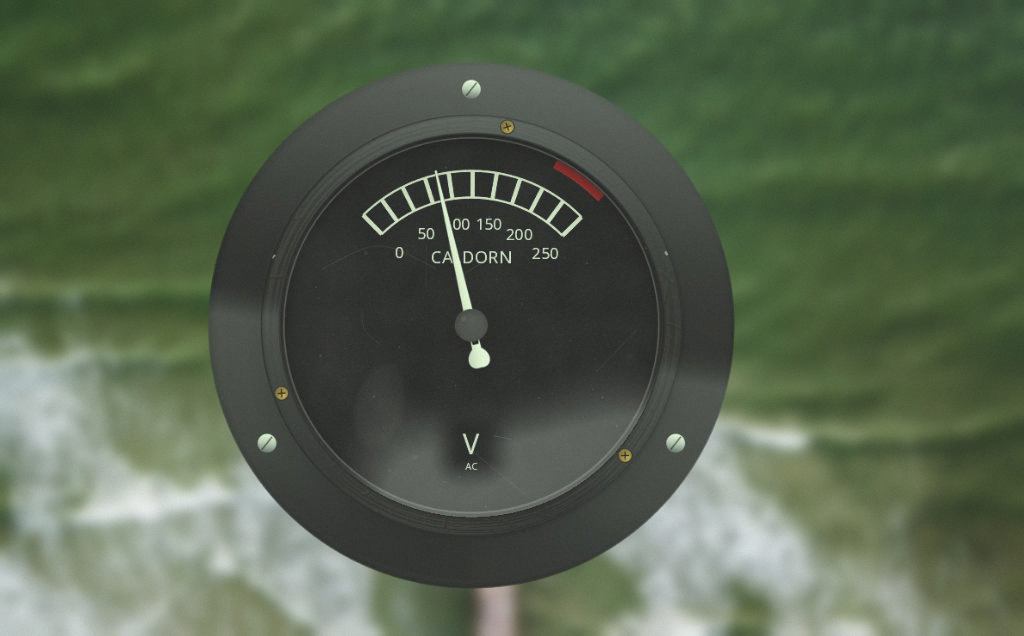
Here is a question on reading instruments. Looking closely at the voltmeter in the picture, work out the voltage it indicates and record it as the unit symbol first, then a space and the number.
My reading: V 87.5
